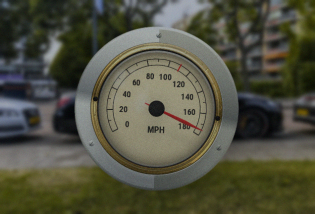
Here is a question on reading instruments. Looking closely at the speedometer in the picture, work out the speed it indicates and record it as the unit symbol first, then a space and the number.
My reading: mph 175
